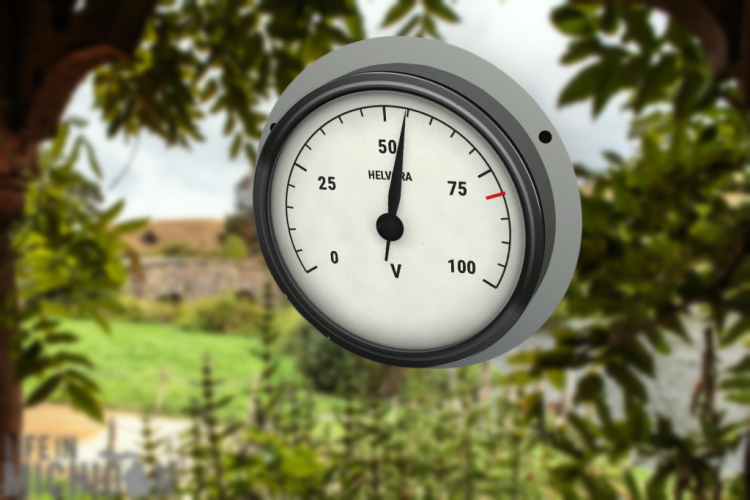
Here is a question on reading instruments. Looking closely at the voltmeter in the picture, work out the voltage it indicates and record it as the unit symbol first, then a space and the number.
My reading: V 55
